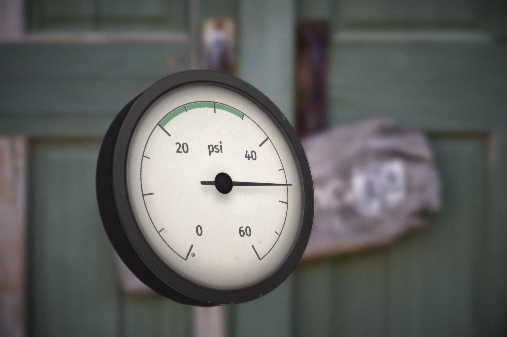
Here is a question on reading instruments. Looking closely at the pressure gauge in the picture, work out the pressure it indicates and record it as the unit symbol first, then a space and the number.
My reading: psi 47.5
